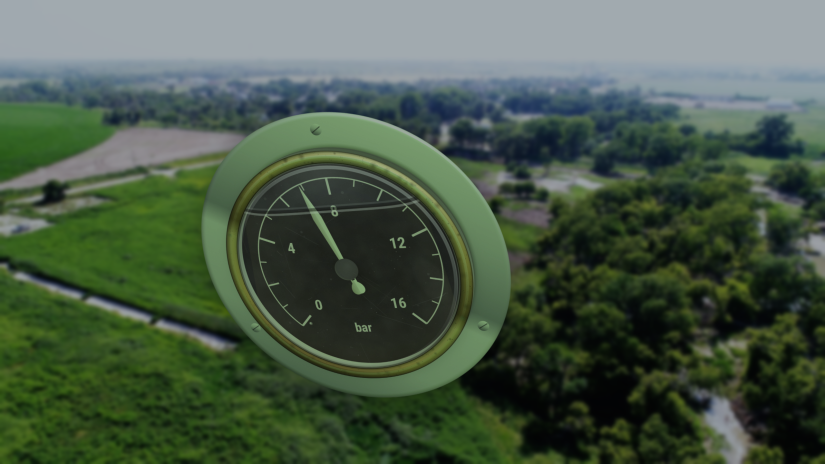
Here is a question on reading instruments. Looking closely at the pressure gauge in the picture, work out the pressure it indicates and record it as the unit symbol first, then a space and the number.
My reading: bar 7
